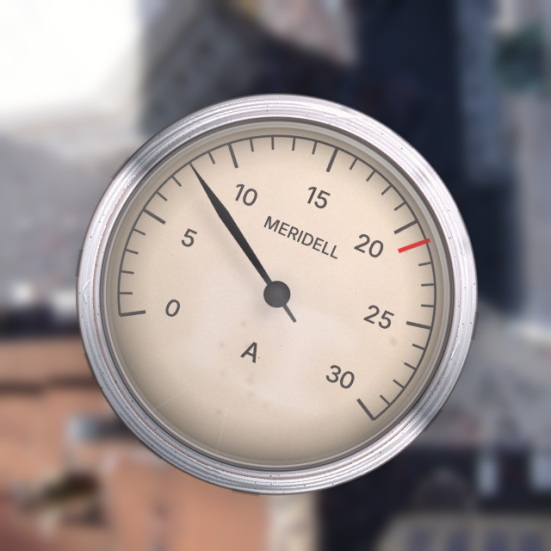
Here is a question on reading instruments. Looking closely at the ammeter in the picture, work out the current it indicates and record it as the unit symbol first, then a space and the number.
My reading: A 8
